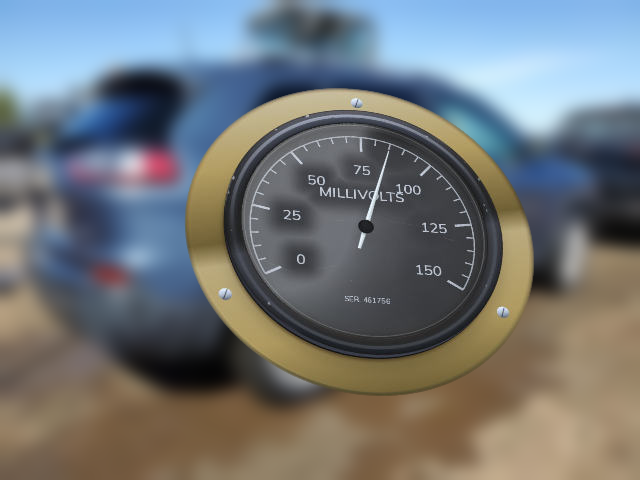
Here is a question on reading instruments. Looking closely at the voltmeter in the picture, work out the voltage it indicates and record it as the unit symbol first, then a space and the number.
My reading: mV 85
